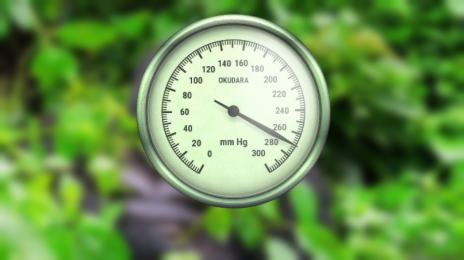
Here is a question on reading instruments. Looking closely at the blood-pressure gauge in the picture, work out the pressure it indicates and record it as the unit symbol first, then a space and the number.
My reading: mmHg 270
